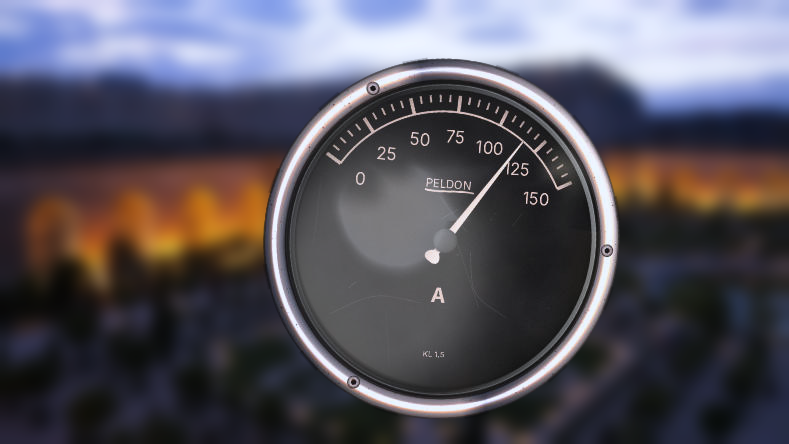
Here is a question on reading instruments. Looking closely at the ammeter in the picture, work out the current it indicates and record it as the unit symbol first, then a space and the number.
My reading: A 115
